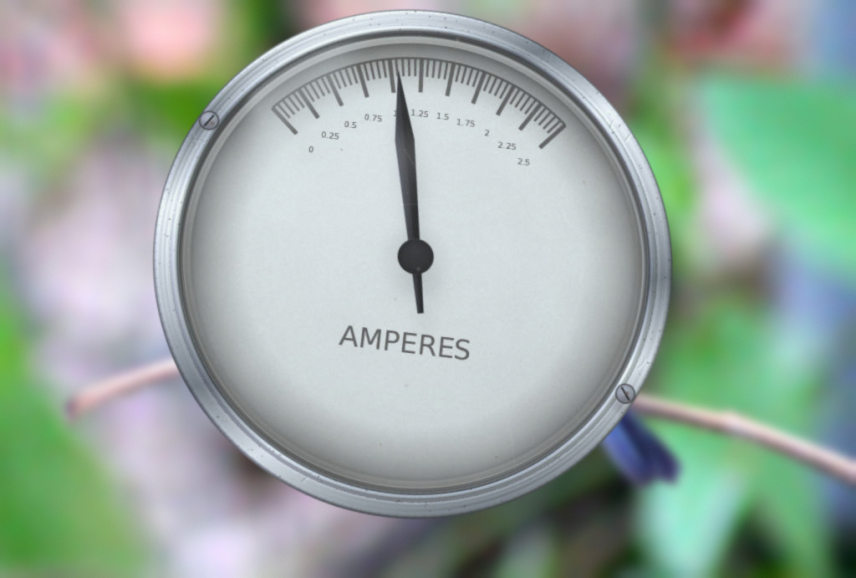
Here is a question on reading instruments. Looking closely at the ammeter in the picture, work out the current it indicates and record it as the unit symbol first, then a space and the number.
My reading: A 1.05
